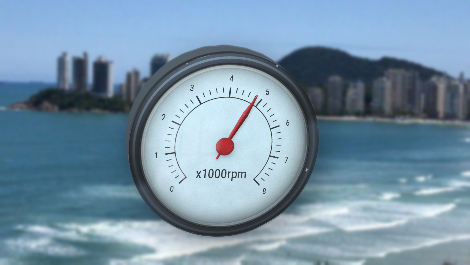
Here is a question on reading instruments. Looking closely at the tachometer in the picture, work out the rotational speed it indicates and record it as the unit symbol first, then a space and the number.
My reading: rpm 4800
